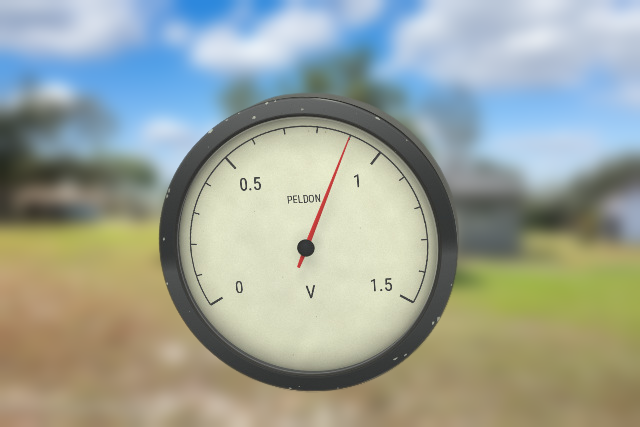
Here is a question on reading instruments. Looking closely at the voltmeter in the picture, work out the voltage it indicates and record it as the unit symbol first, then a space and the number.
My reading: V 0.9
